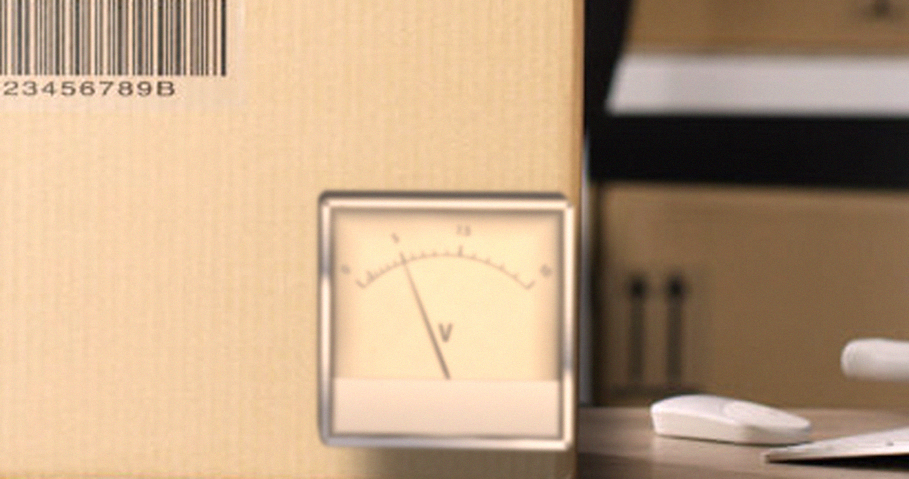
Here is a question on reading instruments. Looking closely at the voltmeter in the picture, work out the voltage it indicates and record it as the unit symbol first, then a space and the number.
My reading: V 5
